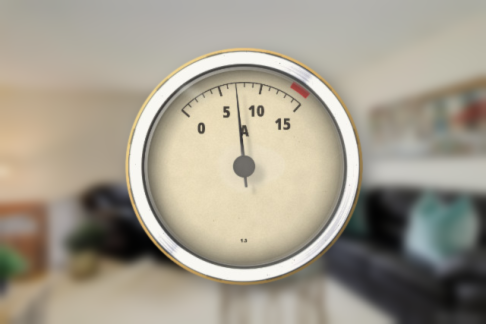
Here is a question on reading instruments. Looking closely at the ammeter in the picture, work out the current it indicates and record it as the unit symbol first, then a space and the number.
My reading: A 7
